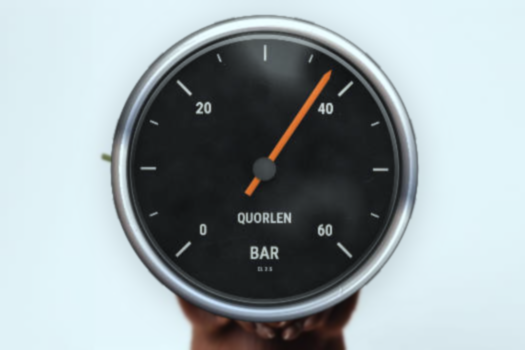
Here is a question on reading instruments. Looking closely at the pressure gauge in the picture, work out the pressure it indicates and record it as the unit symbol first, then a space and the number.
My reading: bar 37.5
